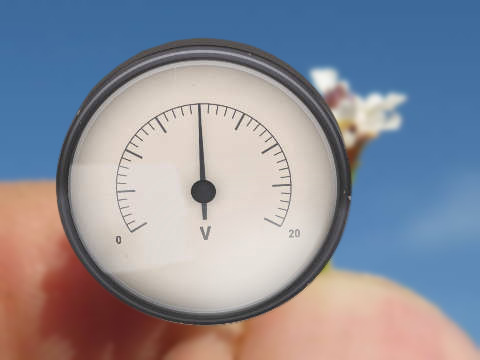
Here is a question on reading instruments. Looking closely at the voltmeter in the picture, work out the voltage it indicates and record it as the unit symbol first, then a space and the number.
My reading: V 10
